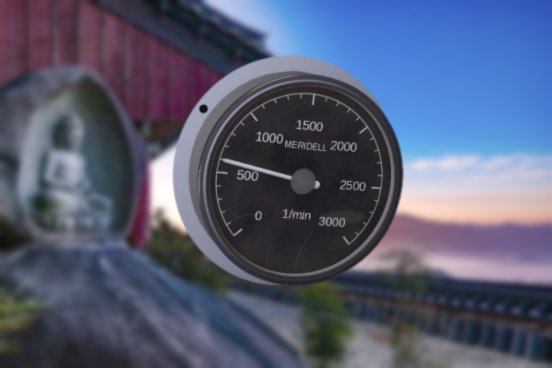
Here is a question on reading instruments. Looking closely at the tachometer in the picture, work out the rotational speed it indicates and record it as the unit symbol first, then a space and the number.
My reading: rpm 600
